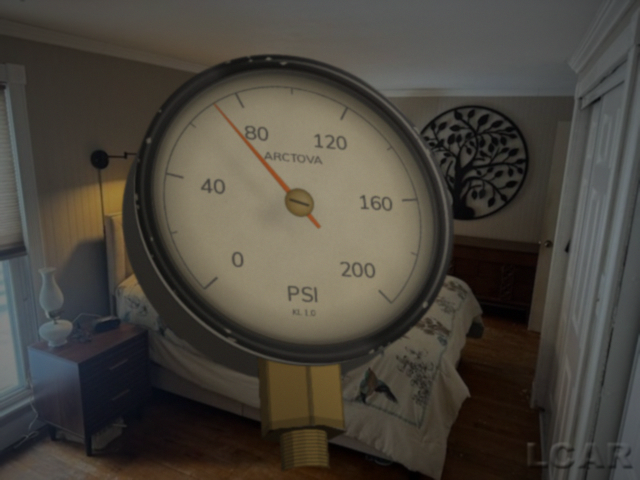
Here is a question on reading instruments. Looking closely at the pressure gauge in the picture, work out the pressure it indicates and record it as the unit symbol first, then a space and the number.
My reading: psi 70
